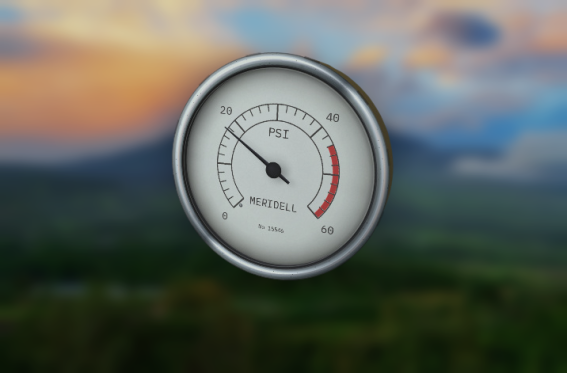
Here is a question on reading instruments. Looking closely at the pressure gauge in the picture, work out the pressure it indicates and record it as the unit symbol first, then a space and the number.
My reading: psi 18
